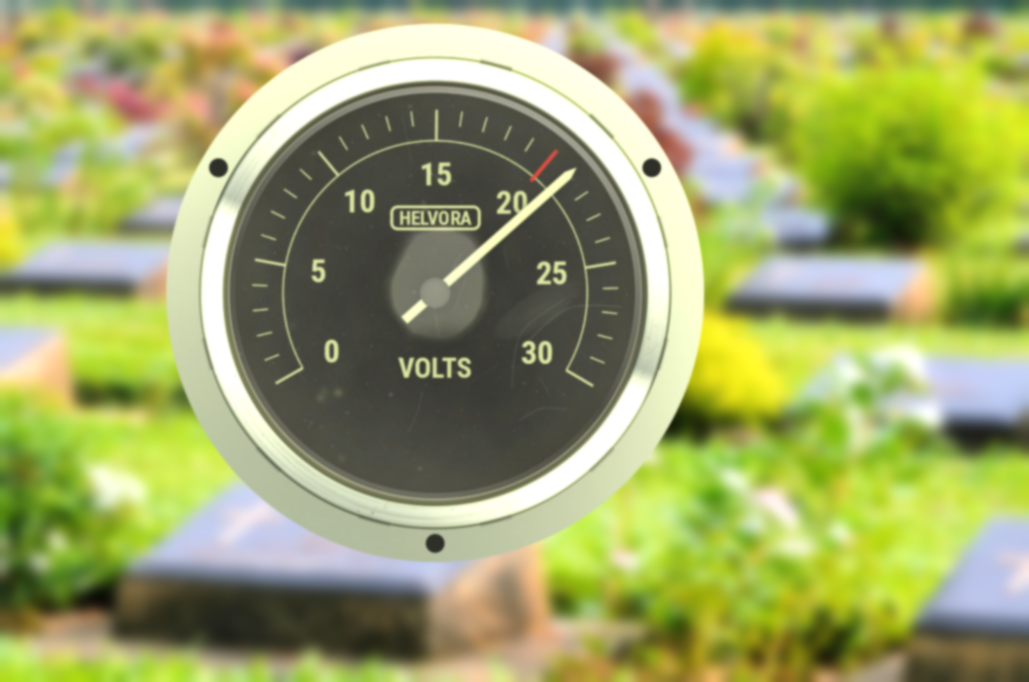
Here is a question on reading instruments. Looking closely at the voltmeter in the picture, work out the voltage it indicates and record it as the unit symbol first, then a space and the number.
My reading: V 21
